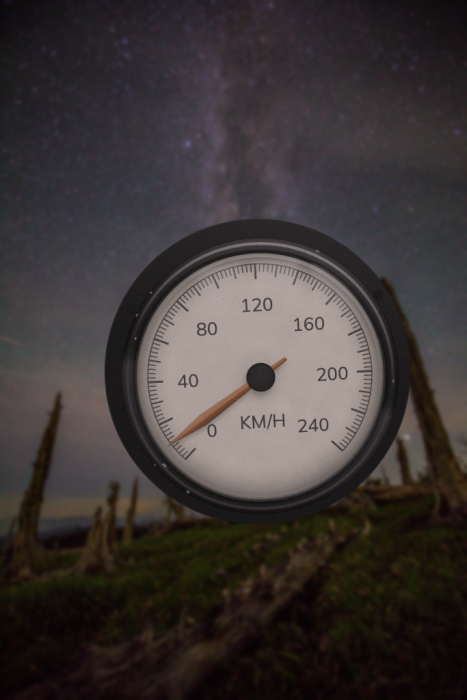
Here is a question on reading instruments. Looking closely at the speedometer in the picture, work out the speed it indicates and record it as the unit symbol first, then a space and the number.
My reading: km/h 10
